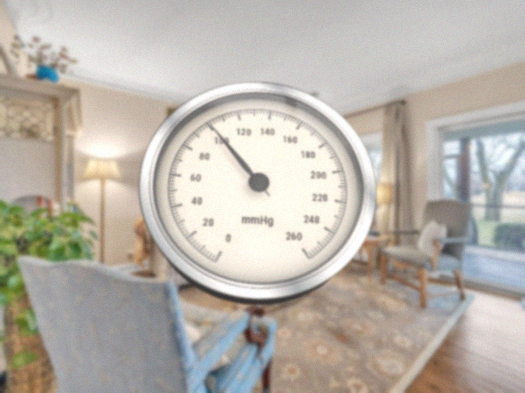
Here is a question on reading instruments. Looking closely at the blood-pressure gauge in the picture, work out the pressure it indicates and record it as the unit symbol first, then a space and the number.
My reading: mmHg 100
